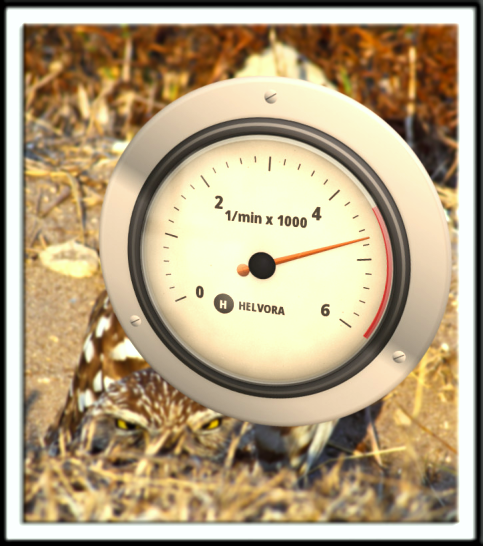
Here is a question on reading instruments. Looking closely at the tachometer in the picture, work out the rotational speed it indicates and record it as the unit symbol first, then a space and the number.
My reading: rpm 4700
